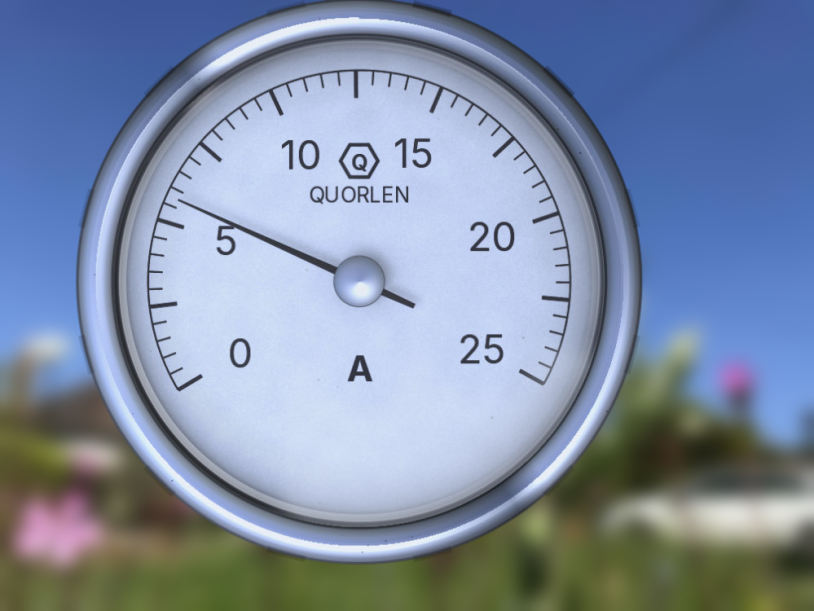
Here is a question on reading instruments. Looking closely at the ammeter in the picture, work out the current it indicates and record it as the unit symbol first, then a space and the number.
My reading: A 5.75
